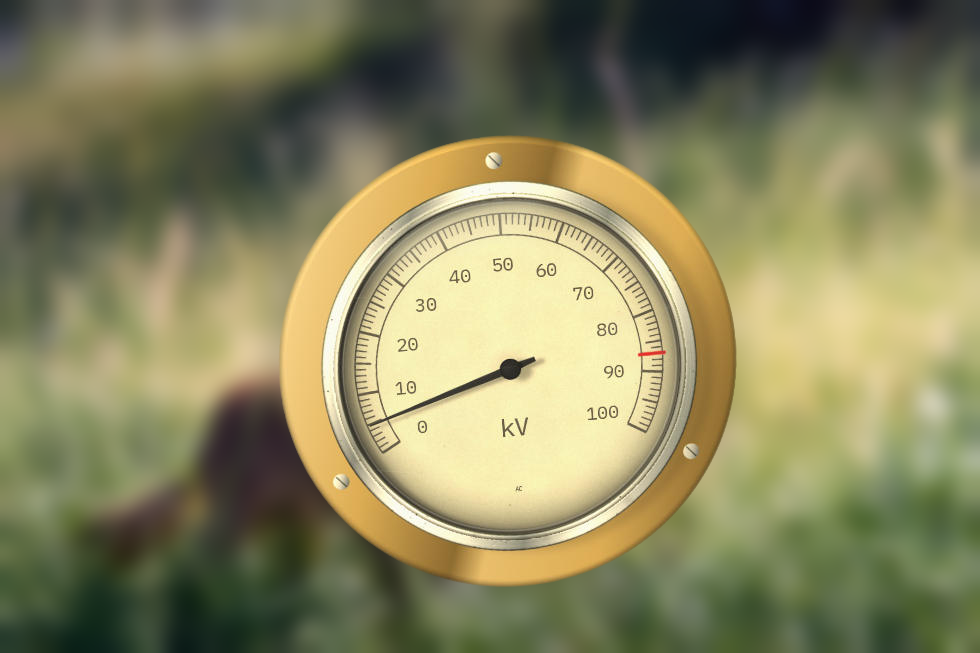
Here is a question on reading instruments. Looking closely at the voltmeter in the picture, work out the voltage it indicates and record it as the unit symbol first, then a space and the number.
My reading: kV 5
